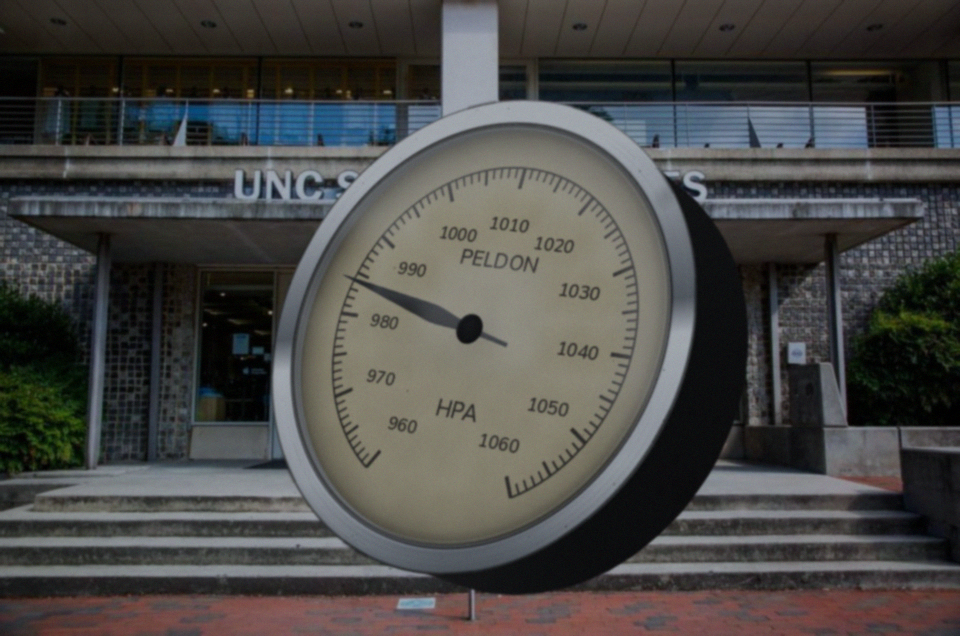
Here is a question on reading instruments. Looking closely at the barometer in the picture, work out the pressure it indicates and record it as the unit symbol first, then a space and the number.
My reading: hPa 984
